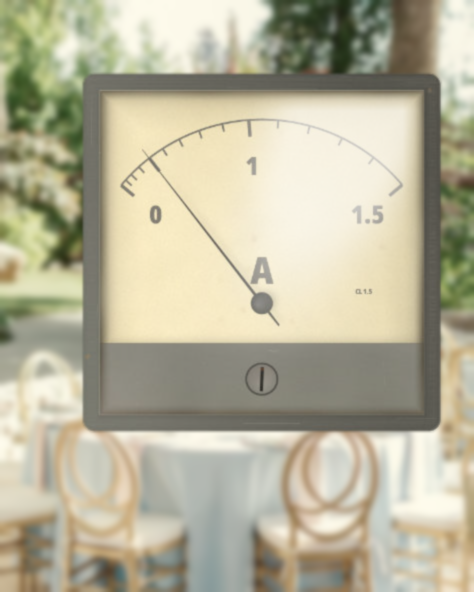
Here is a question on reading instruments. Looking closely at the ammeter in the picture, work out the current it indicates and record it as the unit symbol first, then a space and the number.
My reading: A 0.5
